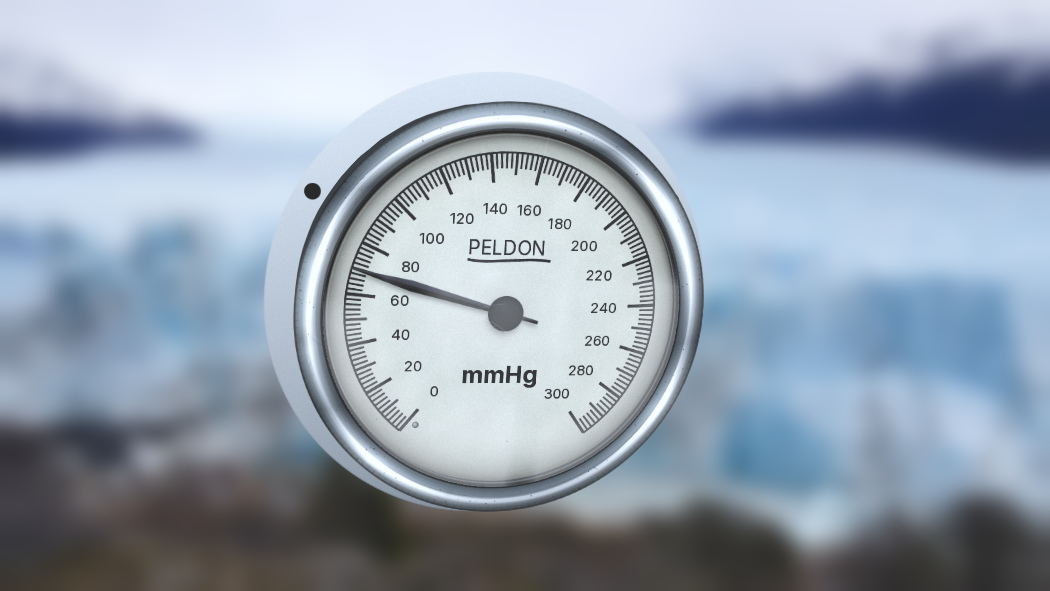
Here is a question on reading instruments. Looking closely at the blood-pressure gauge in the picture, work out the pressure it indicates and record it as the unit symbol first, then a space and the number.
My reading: mmHg 70
